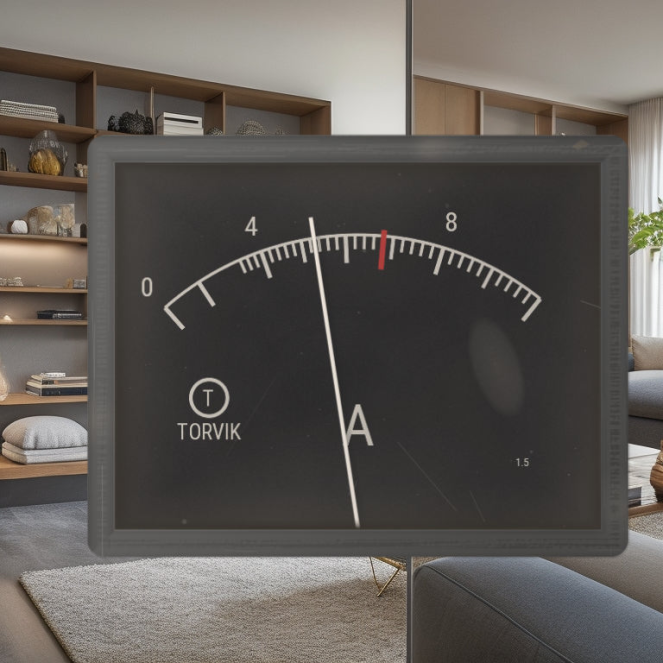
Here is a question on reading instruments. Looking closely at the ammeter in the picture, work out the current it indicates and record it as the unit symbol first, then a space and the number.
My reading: A 5.3
